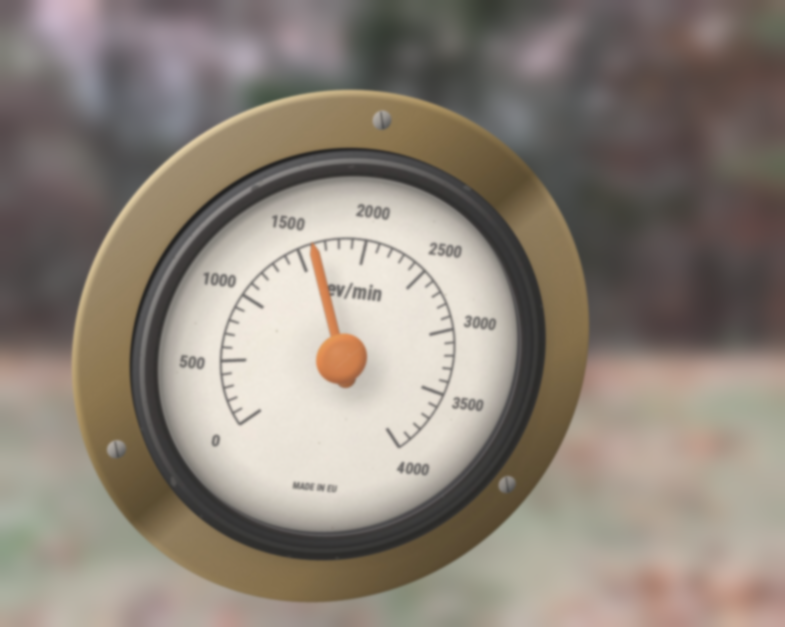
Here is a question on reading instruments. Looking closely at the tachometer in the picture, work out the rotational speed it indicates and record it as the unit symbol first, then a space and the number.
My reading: rpm 1600
